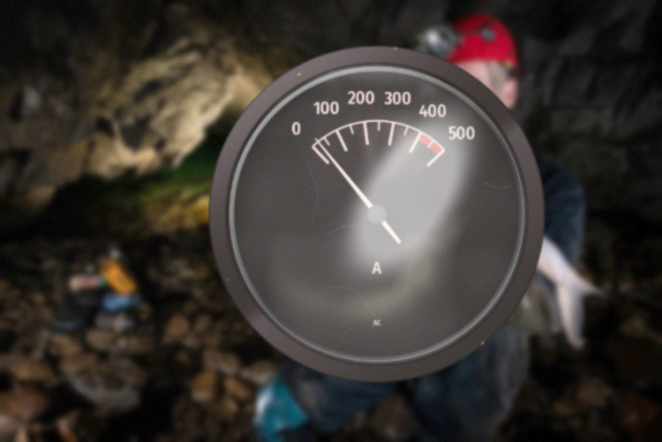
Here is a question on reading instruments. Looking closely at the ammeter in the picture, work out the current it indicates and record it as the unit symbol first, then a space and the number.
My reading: A 25
